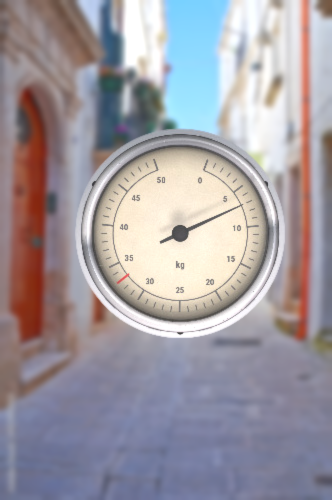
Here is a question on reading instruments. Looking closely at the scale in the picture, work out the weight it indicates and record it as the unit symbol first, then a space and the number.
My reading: kg 7
